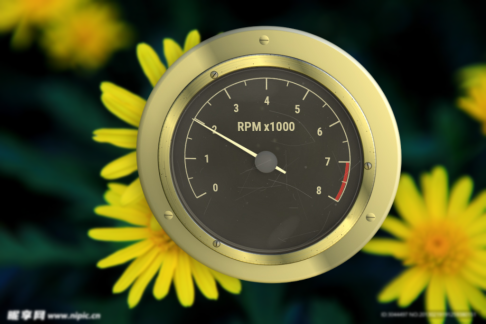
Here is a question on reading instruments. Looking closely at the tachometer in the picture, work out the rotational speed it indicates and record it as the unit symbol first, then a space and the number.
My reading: rpm 2000
